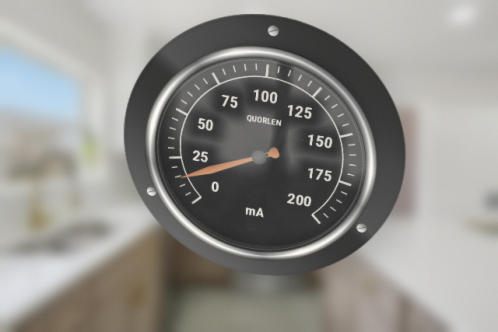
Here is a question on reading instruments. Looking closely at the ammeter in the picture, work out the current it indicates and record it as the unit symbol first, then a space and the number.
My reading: mA 15
